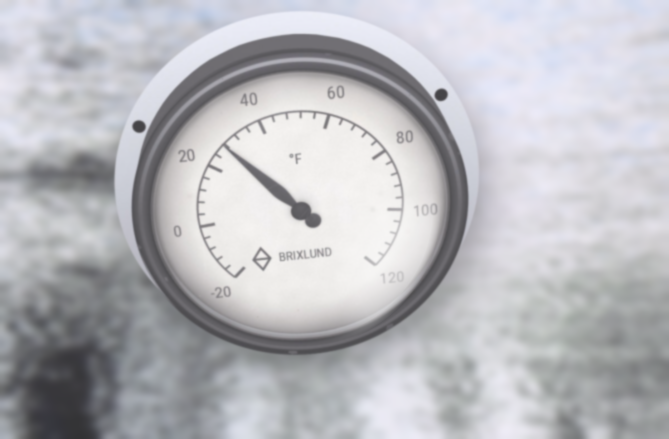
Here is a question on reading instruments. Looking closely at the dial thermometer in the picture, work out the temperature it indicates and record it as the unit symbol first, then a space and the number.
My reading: °F 28
